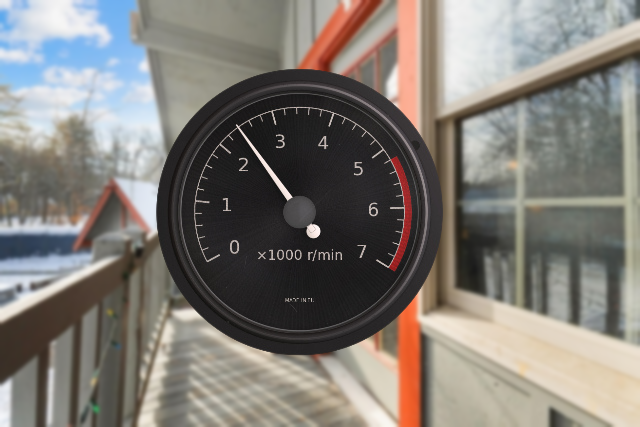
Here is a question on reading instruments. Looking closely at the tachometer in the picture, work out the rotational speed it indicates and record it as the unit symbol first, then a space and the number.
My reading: rpm 2400
